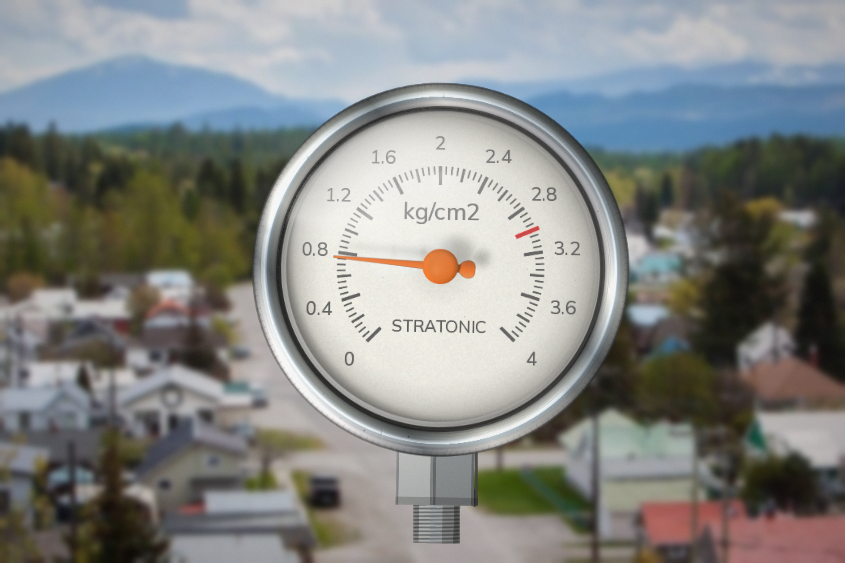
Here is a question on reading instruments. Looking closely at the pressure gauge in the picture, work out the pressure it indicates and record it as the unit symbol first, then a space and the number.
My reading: kg/cm² 0.75
